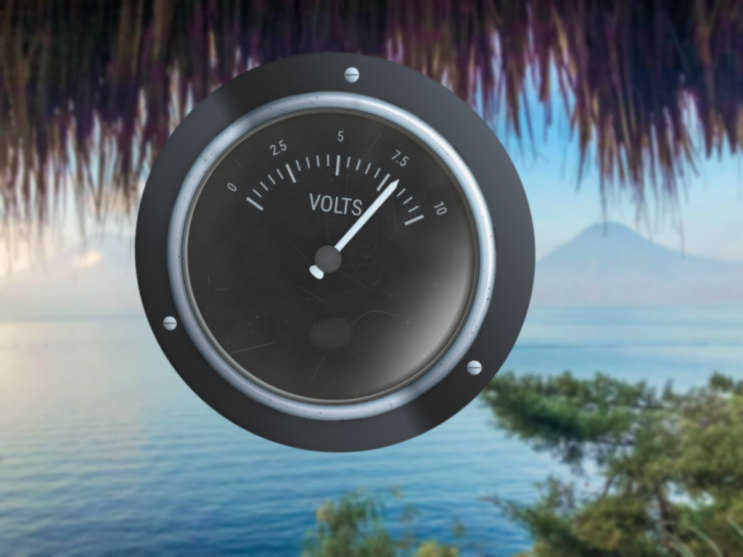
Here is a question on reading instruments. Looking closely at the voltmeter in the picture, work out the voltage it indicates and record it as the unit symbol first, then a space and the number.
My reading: V 8
